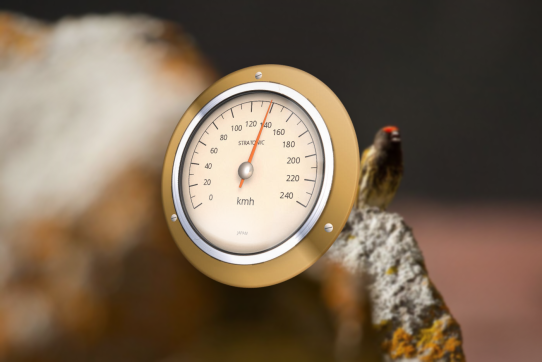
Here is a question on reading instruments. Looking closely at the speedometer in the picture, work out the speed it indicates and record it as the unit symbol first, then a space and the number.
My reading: km/h 140
